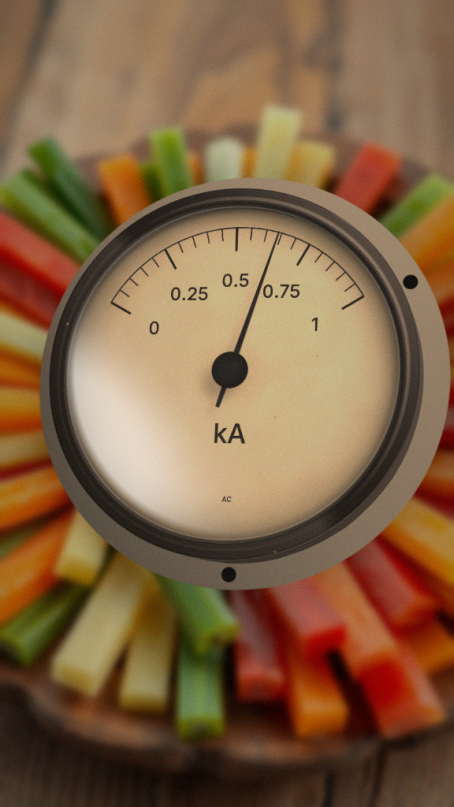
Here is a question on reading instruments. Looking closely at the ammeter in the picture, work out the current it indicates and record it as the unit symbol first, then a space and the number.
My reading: kA 0.65
